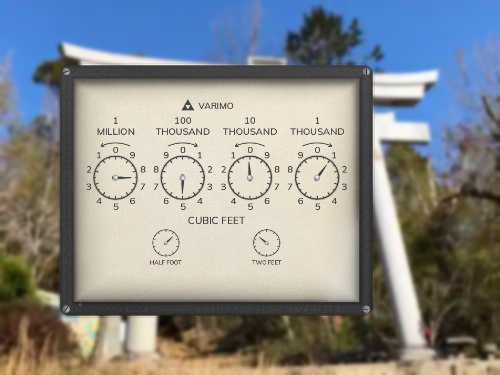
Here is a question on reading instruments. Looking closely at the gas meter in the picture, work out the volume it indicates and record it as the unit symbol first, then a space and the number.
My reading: ft³ 750100
